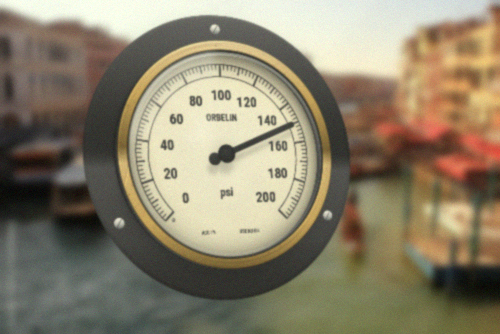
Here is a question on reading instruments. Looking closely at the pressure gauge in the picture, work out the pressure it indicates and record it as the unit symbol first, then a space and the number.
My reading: psi 150
